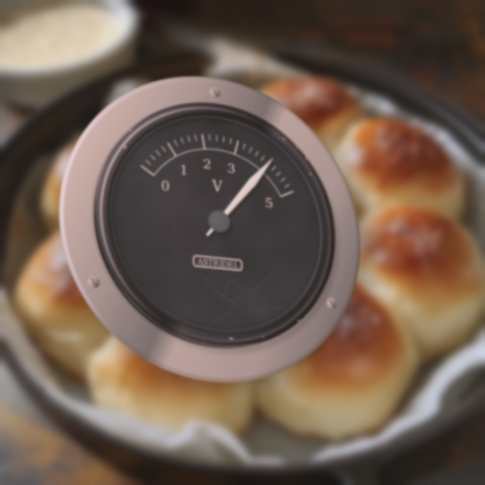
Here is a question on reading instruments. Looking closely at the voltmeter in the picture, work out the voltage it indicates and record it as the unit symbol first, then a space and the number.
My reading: V 4
